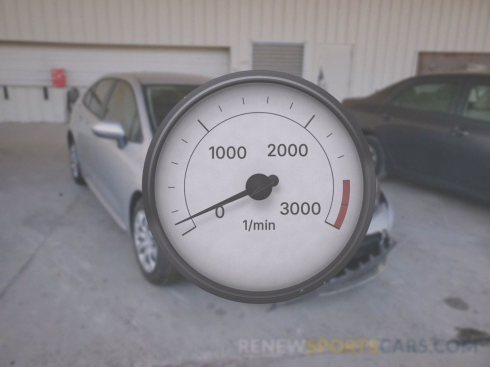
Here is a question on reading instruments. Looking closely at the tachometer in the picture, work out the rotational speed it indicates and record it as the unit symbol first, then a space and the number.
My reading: rpm 100
